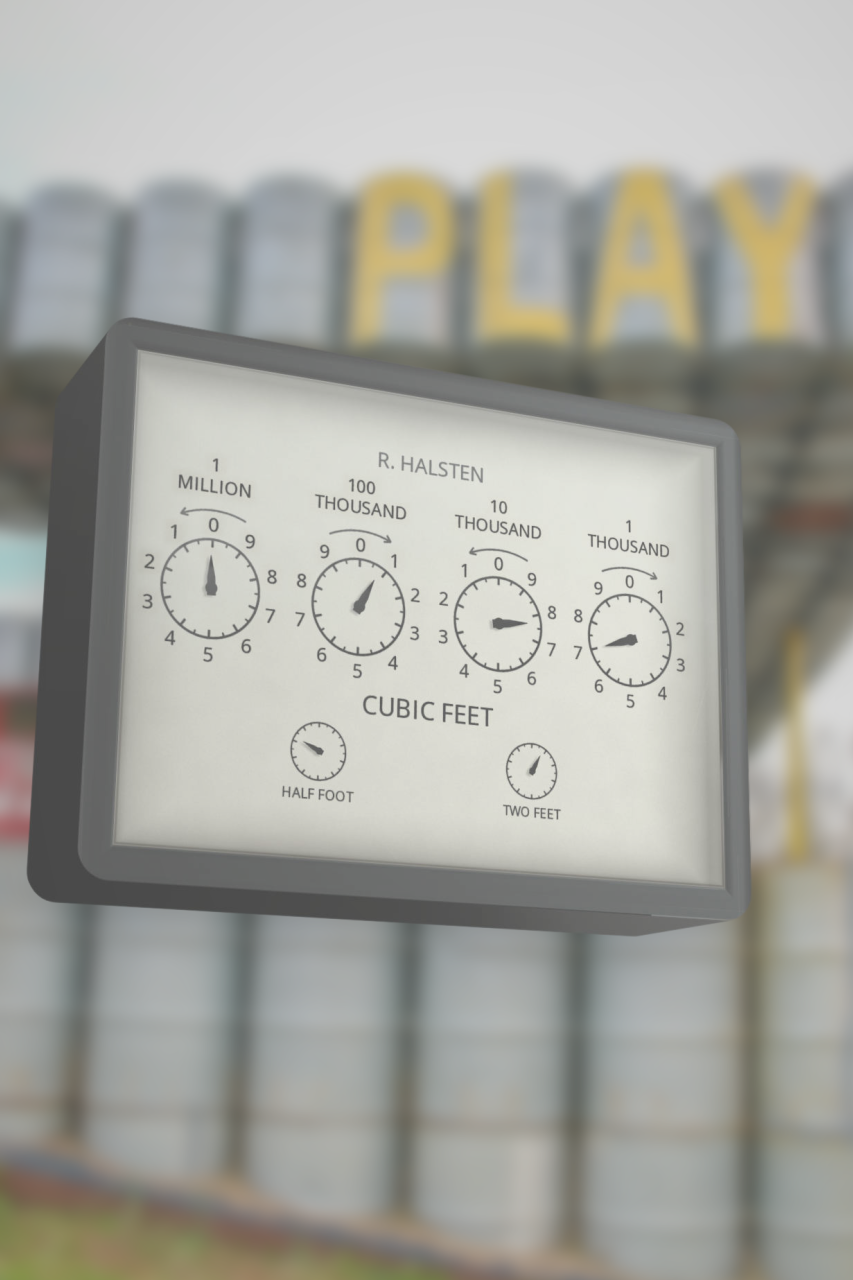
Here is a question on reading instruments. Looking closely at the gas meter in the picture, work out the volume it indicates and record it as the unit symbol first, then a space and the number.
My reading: ft³ 7700
